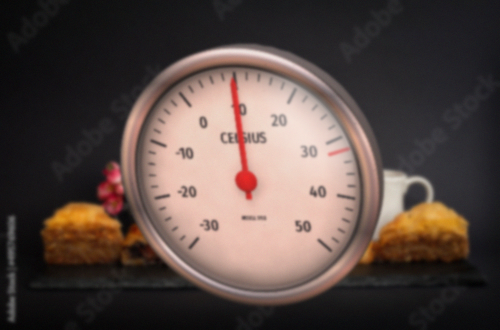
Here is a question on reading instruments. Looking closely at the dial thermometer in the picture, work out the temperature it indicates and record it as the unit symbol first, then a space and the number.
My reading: °C 10
